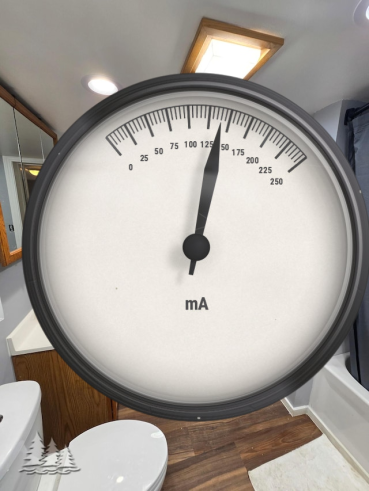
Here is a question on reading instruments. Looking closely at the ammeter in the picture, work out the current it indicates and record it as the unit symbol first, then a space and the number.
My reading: mA 140
